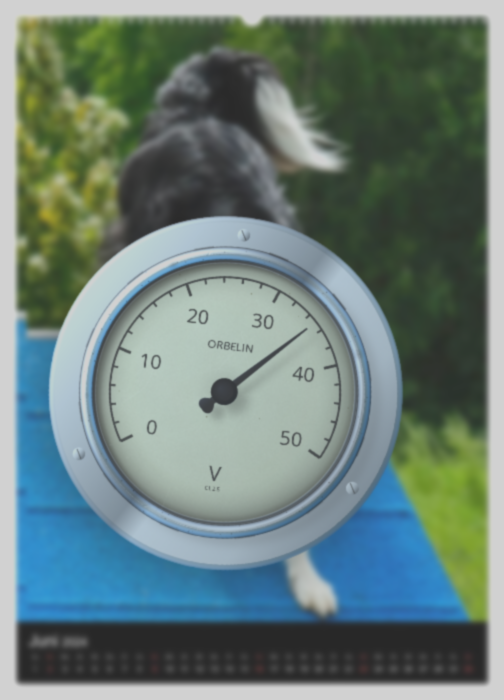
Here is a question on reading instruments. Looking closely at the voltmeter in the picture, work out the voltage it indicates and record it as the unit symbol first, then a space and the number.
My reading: V 35
